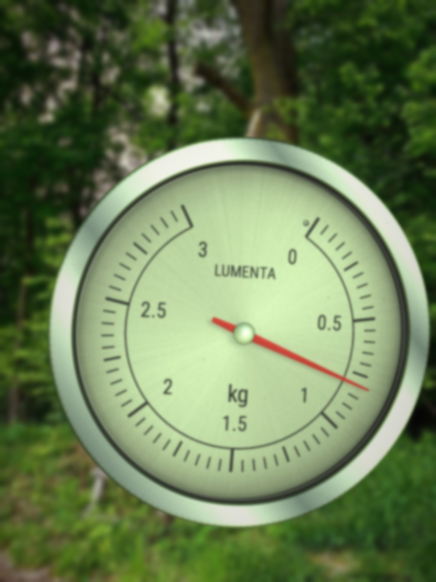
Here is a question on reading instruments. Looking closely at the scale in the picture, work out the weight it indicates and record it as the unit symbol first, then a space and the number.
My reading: kg 0.8
